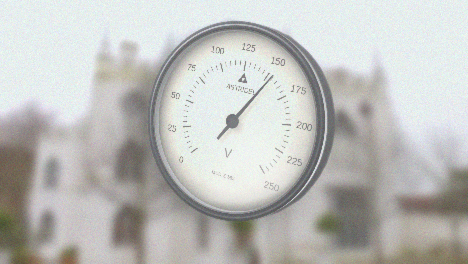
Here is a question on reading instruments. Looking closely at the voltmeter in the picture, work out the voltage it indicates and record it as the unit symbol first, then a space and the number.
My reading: V 155
